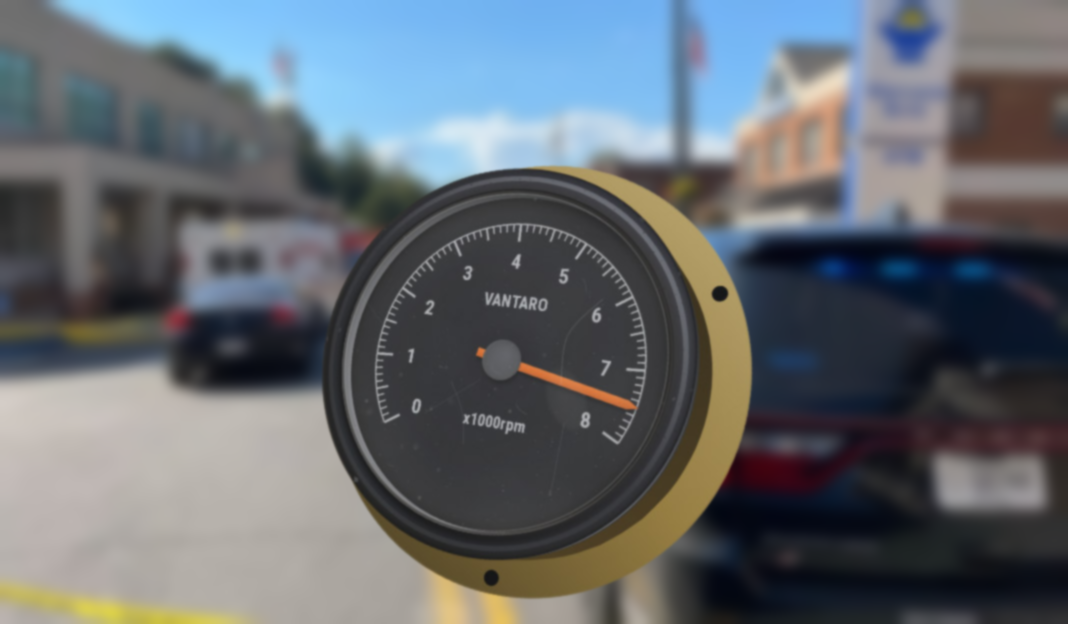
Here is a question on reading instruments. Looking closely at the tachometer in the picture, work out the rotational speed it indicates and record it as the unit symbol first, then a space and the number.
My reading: rpm 7500
